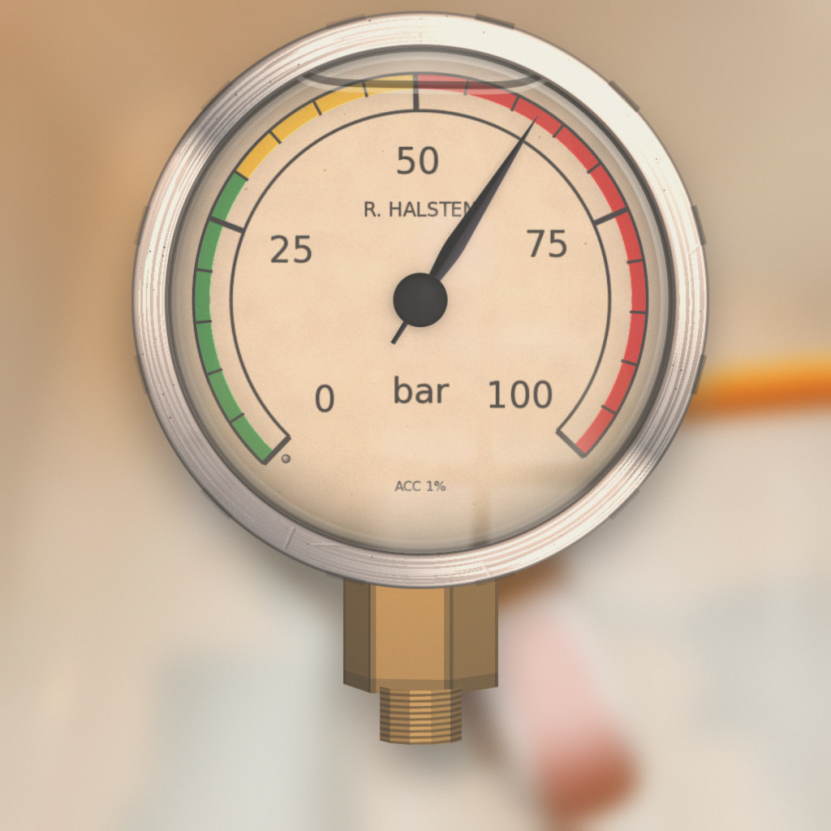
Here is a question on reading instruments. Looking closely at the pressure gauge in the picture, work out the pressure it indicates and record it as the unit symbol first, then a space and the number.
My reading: bar 62.5
